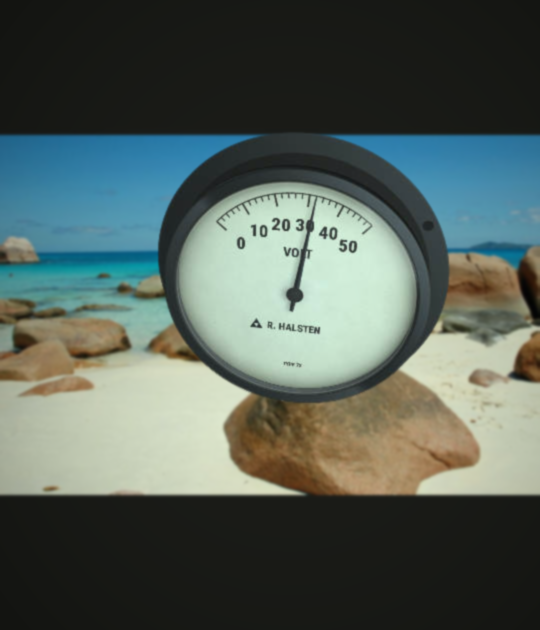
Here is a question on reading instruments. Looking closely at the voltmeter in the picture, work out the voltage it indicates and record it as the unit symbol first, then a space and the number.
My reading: V 32
